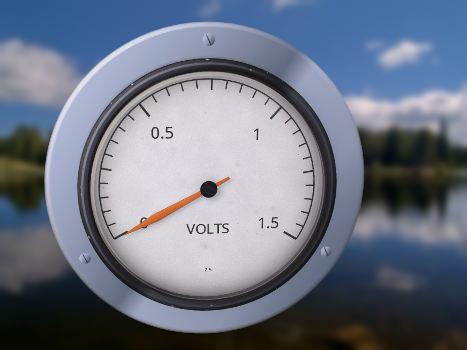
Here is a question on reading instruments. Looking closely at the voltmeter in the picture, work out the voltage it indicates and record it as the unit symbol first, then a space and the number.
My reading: V 0
